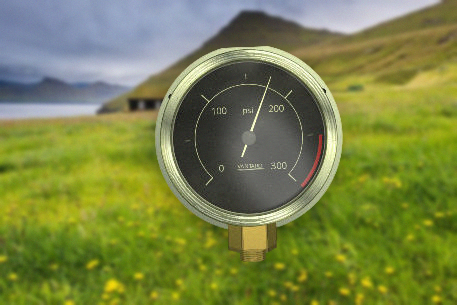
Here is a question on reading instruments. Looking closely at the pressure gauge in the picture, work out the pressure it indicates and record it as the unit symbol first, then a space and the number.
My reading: psi 175
